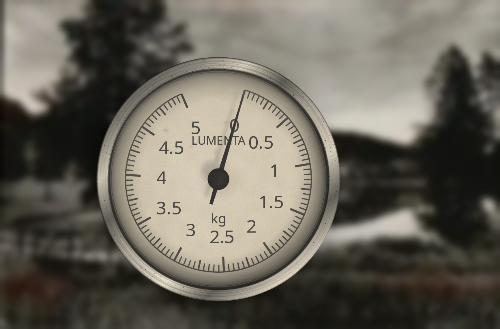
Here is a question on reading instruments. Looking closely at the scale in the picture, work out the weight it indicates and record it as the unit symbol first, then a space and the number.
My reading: kg 0
